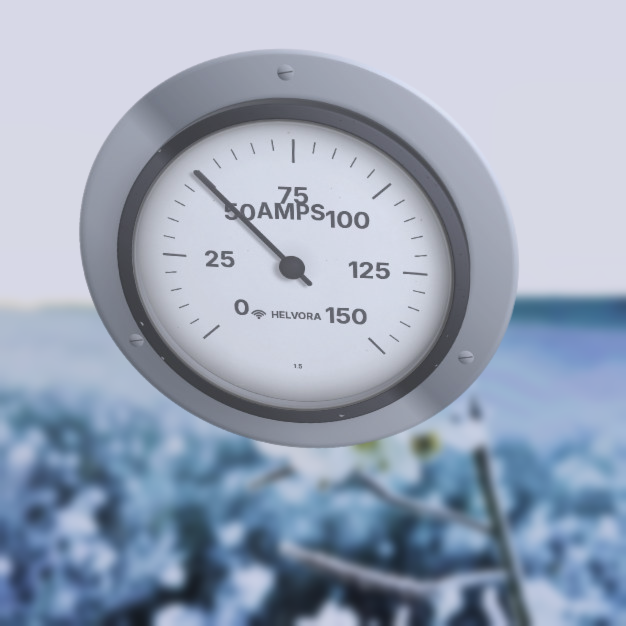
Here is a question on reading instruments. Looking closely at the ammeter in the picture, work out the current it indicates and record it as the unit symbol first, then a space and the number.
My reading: A 50
